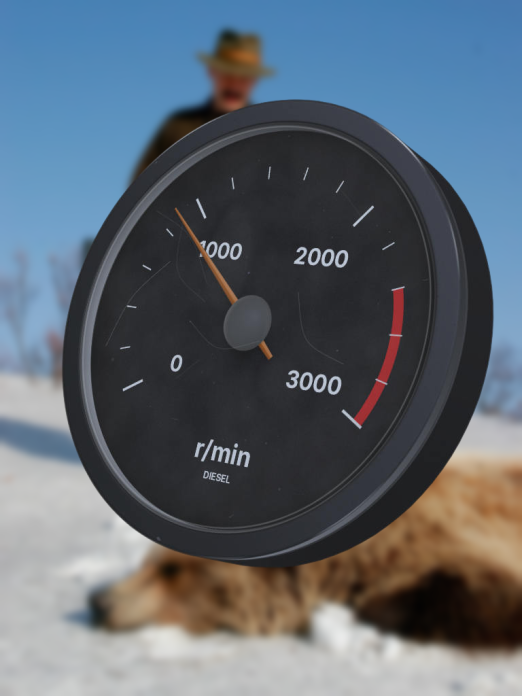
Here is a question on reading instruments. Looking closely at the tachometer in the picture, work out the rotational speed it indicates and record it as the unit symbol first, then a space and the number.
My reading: rpm 900
